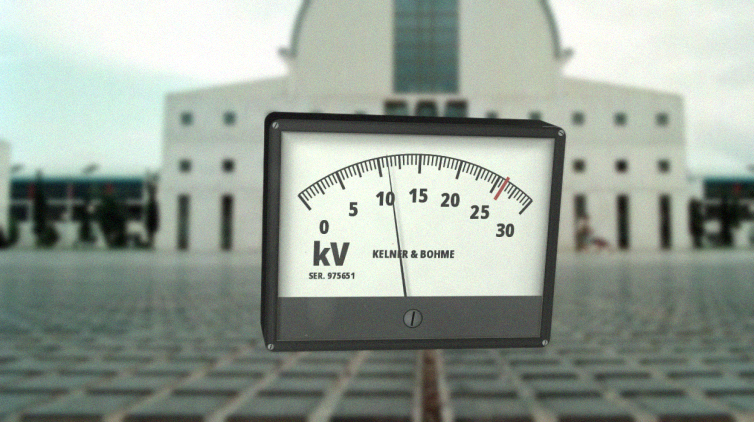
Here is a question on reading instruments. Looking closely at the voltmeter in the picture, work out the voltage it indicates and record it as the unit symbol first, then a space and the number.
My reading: kV 11
